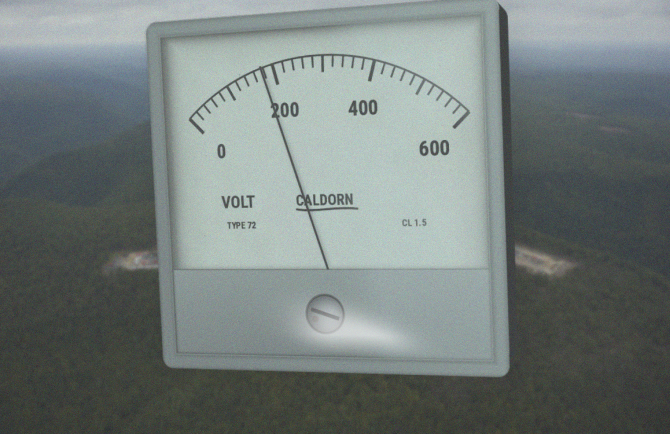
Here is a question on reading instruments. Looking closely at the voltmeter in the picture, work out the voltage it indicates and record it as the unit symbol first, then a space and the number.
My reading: V 180
